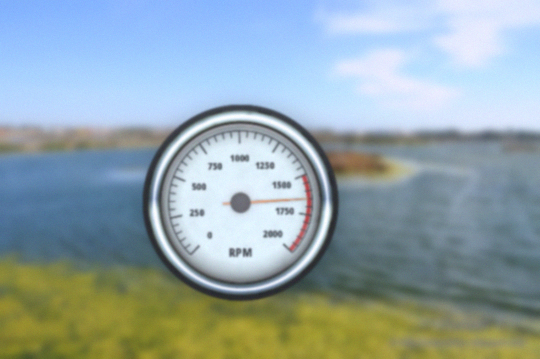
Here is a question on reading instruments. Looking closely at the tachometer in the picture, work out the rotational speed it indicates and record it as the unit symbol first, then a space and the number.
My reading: rpm 1650
